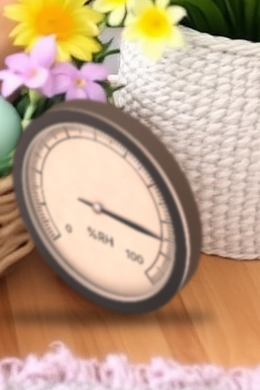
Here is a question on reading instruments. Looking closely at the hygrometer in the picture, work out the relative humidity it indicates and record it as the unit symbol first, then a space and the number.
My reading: % 85
